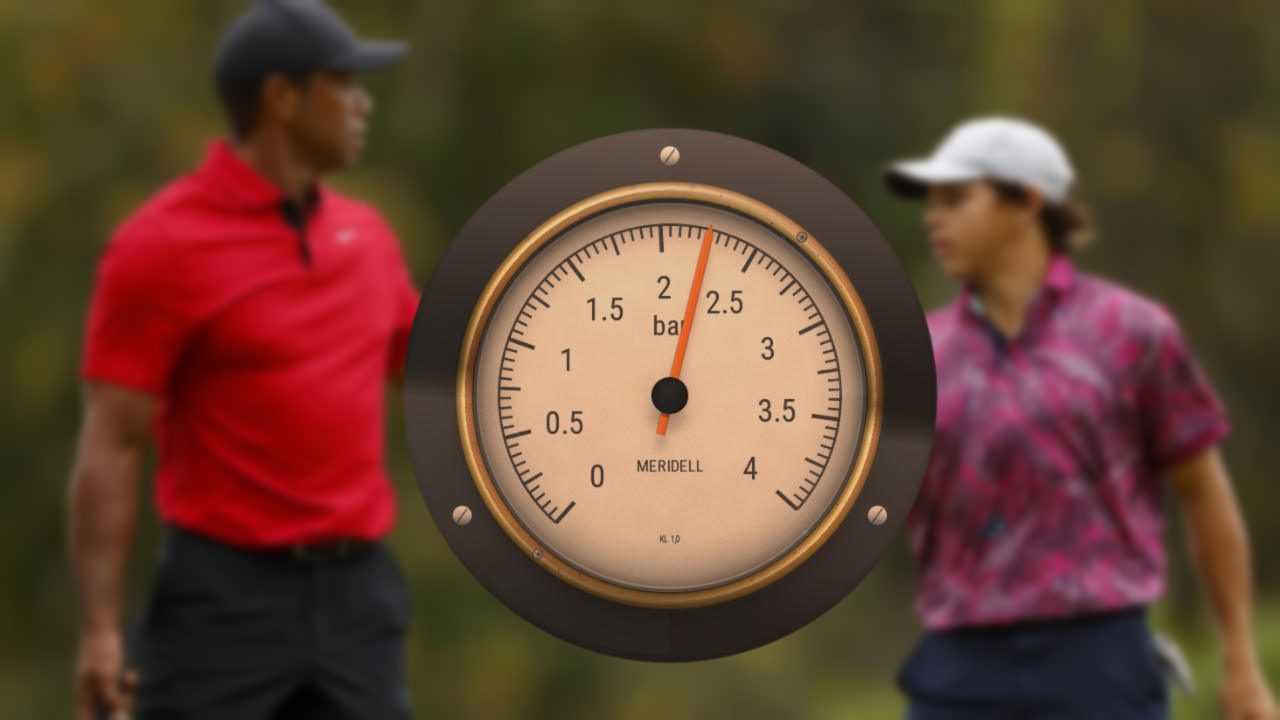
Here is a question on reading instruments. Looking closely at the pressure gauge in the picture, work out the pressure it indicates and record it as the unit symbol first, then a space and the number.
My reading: bar 2.25
